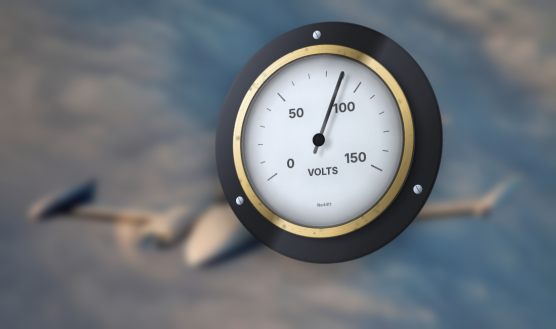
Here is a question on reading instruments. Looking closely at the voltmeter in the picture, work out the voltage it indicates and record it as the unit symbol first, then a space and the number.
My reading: V 90
